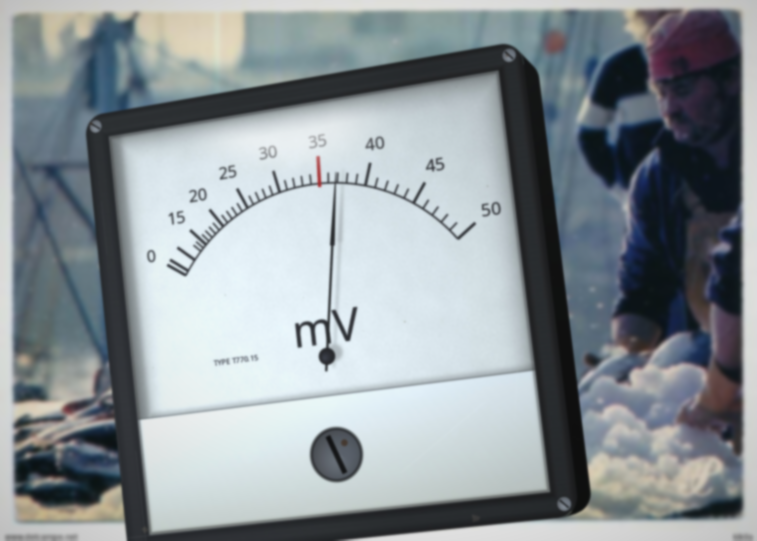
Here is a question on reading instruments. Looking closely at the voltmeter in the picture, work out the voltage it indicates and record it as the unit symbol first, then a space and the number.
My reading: mV 37
